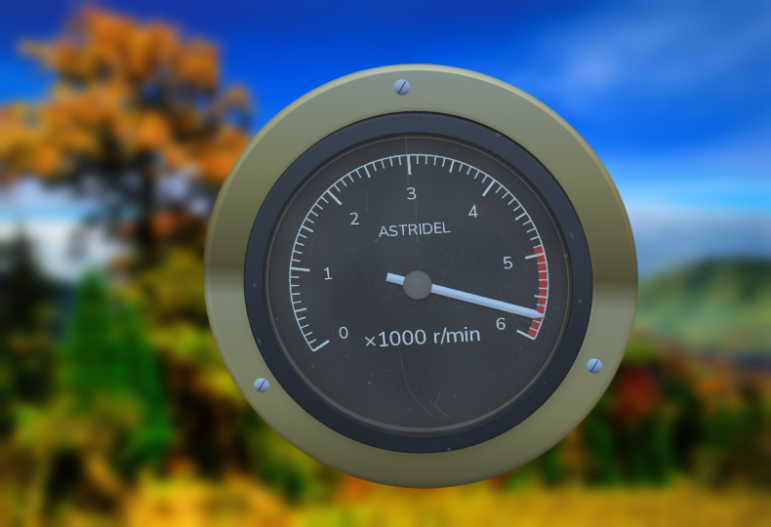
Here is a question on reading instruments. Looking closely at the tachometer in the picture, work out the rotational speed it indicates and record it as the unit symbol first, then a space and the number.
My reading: rpm 5700
